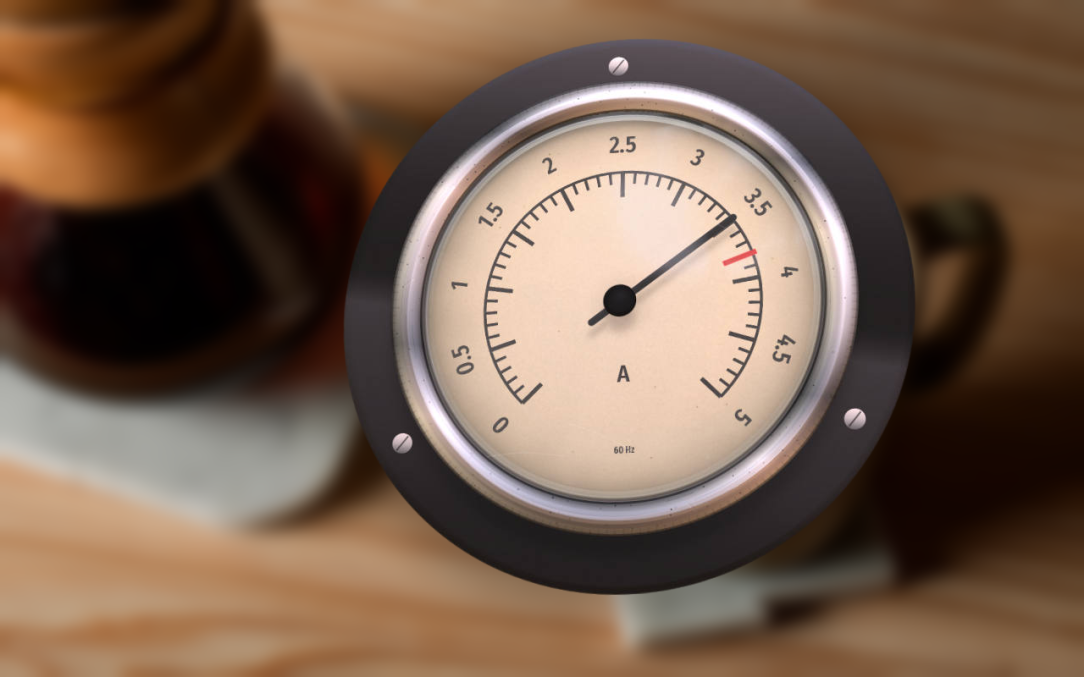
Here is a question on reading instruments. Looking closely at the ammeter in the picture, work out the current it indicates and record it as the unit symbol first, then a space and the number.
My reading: A 3.5
